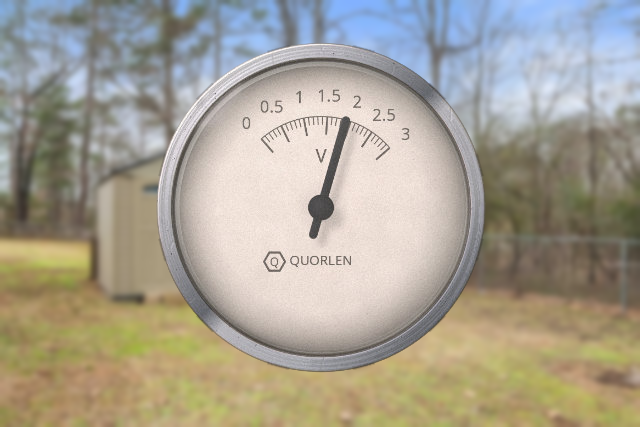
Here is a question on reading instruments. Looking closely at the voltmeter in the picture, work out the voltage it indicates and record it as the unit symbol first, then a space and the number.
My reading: V 1.9
